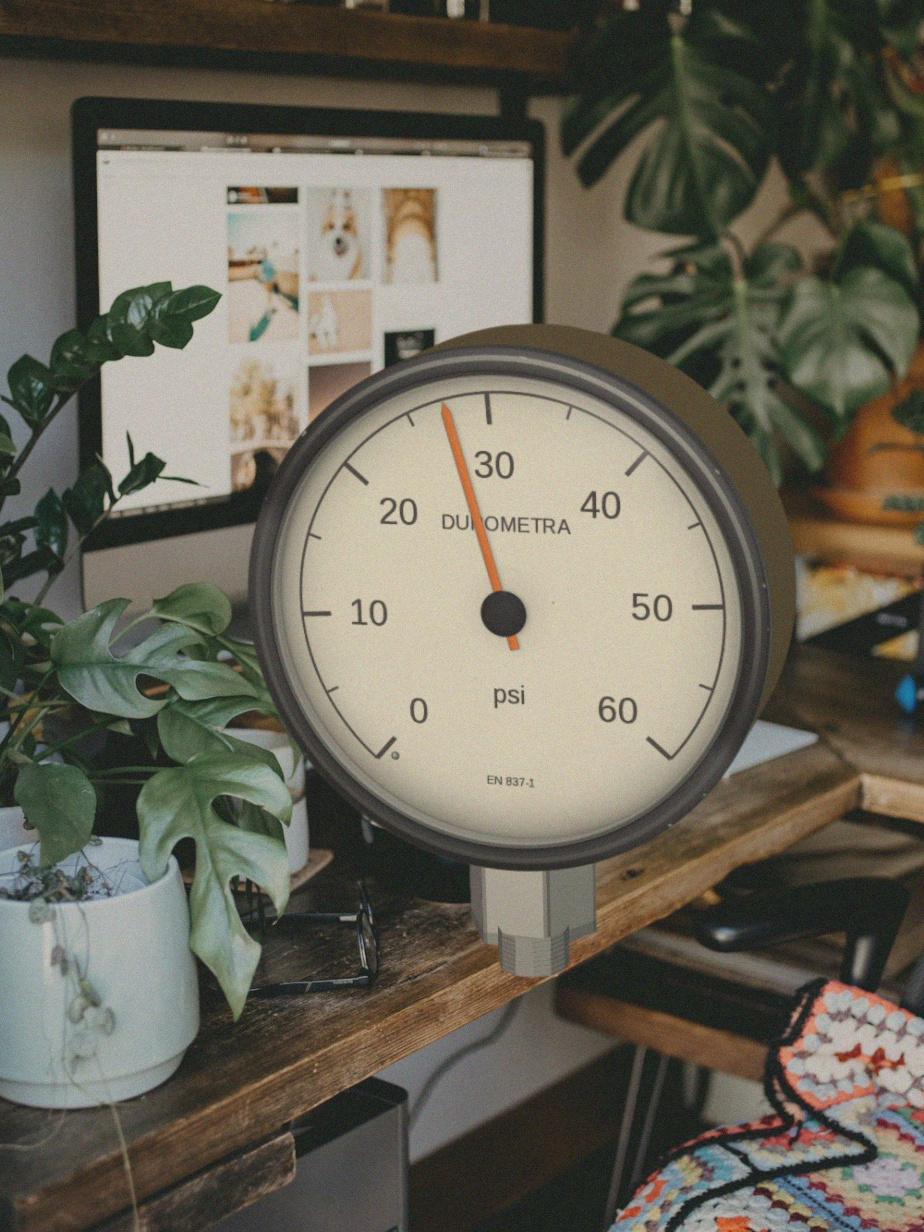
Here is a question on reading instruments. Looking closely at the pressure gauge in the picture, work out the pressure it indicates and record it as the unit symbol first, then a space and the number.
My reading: psi 27.5
